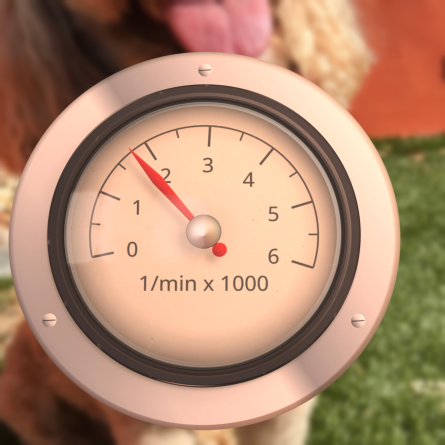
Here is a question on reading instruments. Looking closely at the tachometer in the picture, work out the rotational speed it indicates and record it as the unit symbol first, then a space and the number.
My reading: rpm 1750
